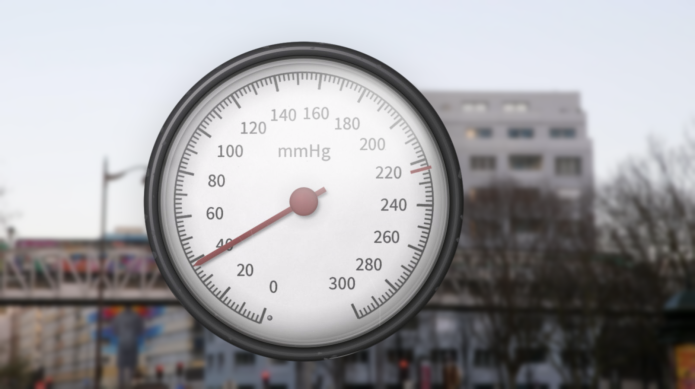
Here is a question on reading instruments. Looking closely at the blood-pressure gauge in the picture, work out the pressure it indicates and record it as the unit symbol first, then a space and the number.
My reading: mmHg 38
